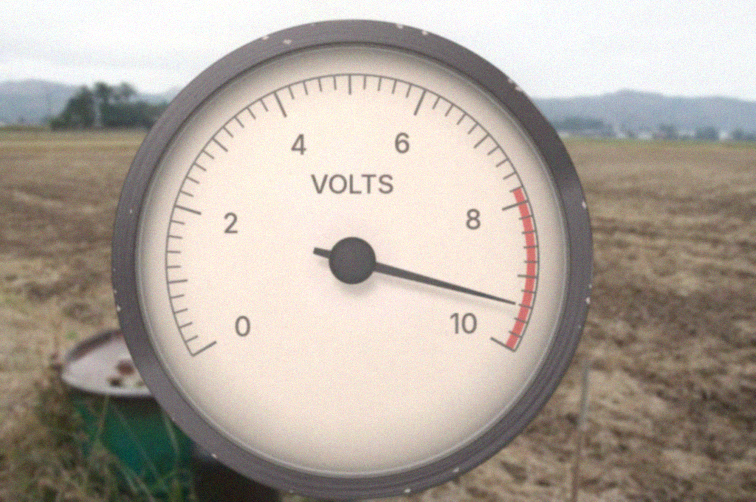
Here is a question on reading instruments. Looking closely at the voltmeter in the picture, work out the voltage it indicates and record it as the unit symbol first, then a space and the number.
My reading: V 9.4
